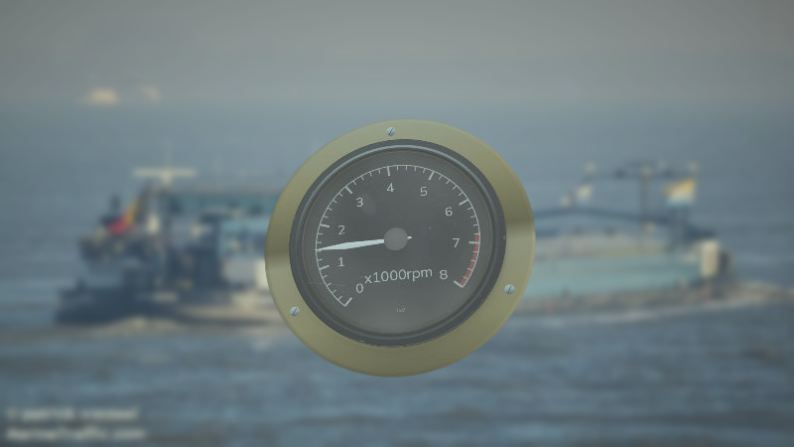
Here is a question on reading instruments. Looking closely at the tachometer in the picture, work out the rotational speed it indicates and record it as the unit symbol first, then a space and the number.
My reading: rpm 1400
